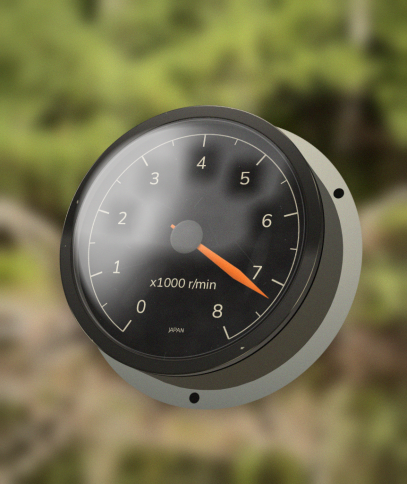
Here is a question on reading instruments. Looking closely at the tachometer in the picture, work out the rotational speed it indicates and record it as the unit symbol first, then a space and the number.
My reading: rpm 7250
